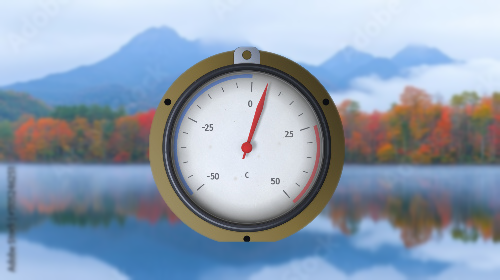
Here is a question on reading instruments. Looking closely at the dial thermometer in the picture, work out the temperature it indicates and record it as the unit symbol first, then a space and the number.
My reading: °C 5
